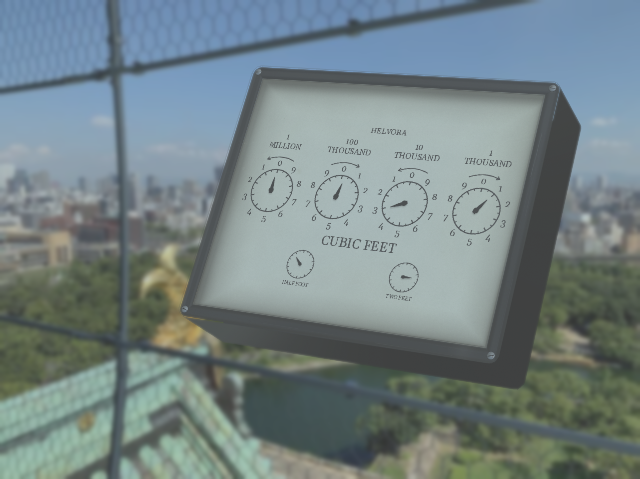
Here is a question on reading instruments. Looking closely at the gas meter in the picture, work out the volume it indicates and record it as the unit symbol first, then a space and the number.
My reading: ft³ 3100
